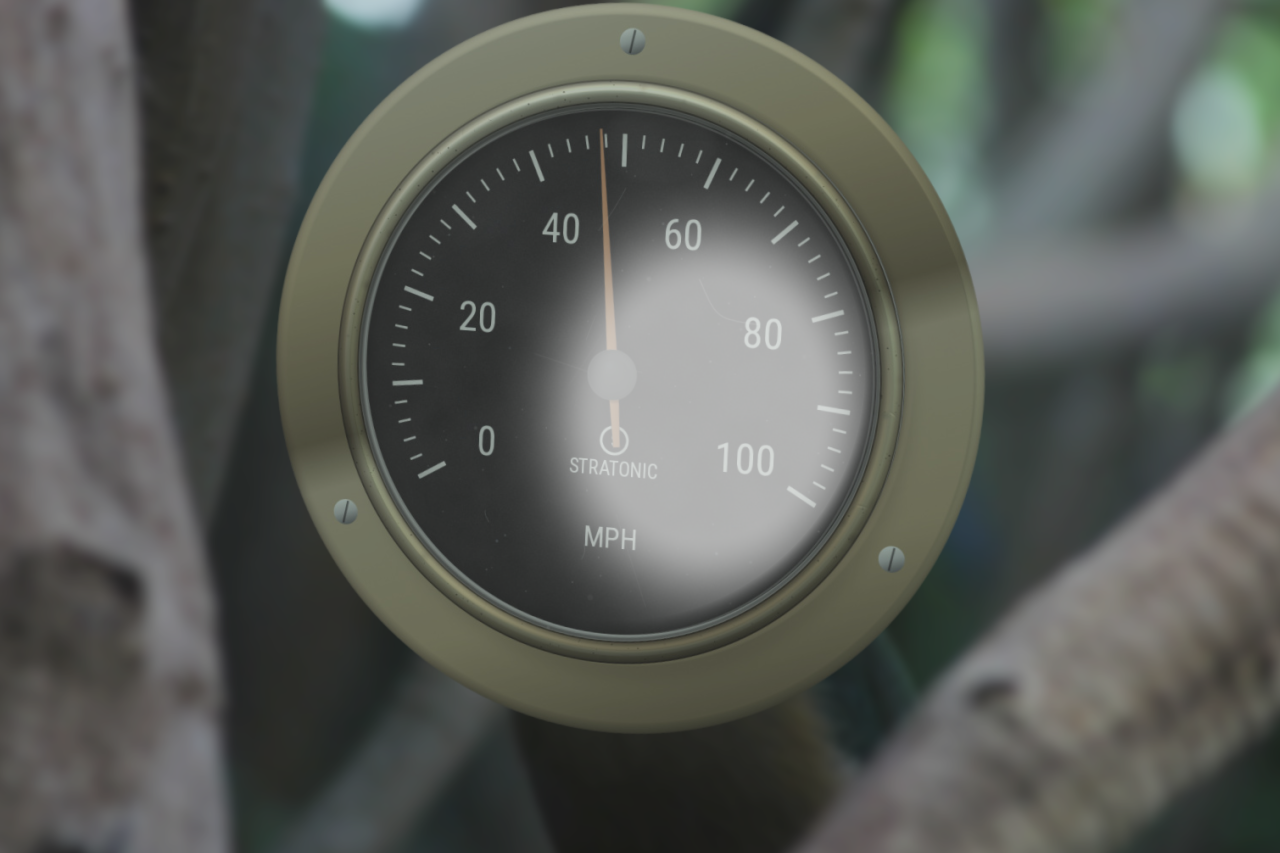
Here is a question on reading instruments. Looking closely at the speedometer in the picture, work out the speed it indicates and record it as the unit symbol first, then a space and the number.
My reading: mph 48
